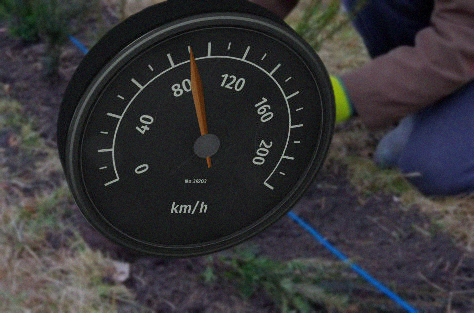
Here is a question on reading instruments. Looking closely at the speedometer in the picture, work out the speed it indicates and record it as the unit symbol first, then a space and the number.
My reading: km/h 90
